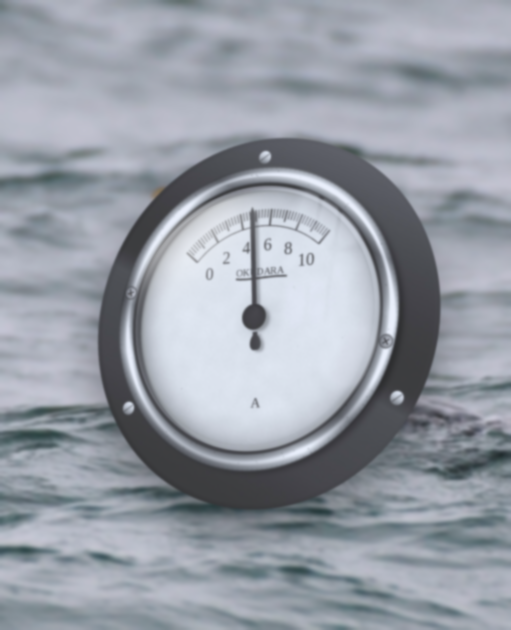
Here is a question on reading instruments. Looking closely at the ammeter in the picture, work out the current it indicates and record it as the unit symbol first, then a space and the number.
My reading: A 5
